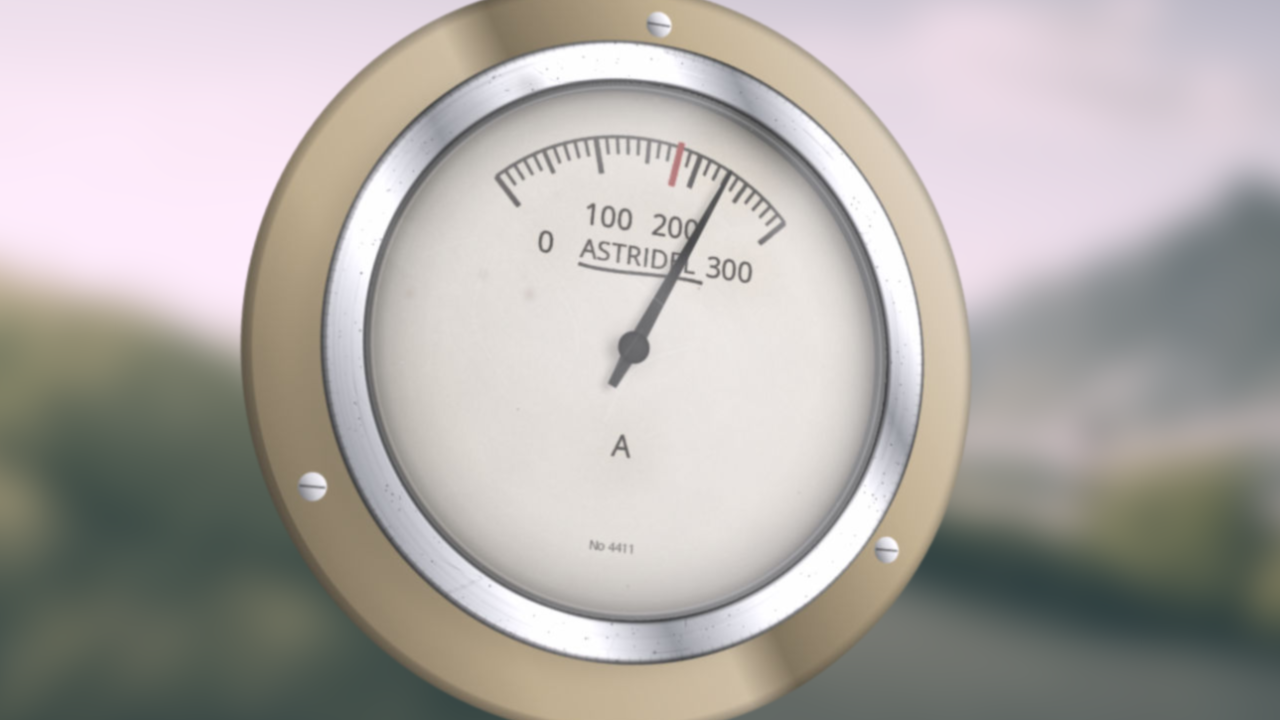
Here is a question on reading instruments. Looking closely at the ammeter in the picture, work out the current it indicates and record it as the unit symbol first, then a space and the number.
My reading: A 230
